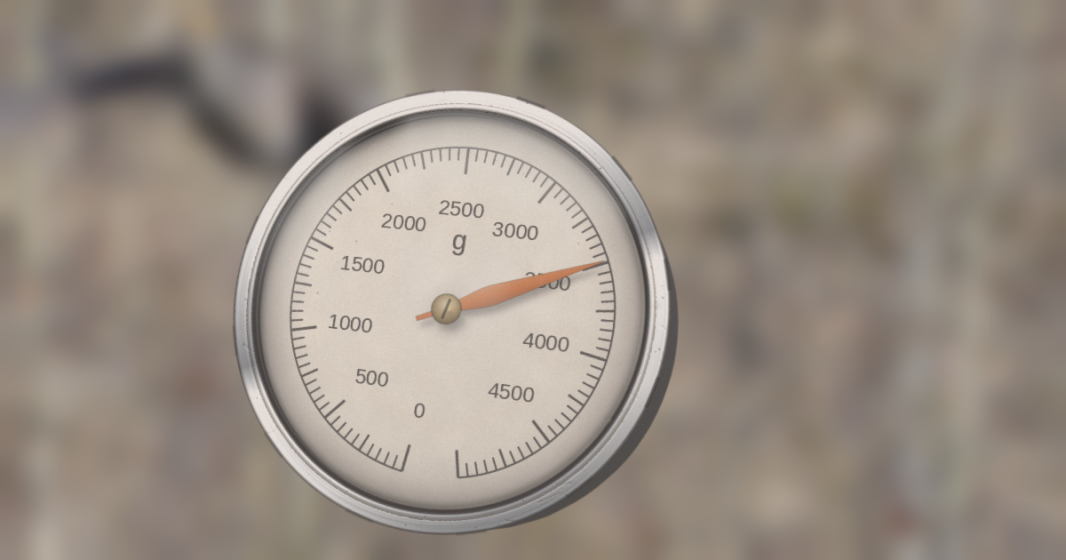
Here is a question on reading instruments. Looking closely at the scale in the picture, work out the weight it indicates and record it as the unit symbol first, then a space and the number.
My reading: g 3500
